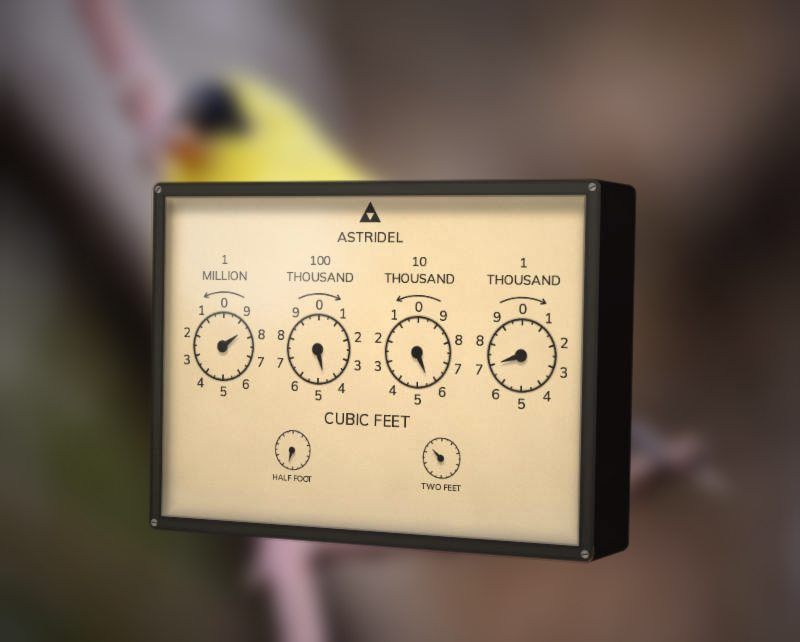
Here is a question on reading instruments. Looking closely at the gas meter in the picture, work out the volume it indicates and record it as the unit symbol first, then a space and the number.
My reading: ft³ 845700
